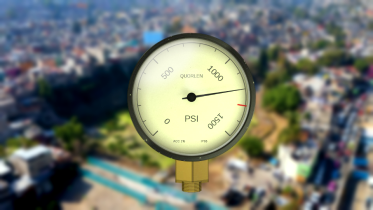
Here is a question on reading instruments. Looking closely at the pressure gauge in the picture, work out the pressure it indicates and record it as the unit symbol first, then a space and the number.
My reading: psi 1200
